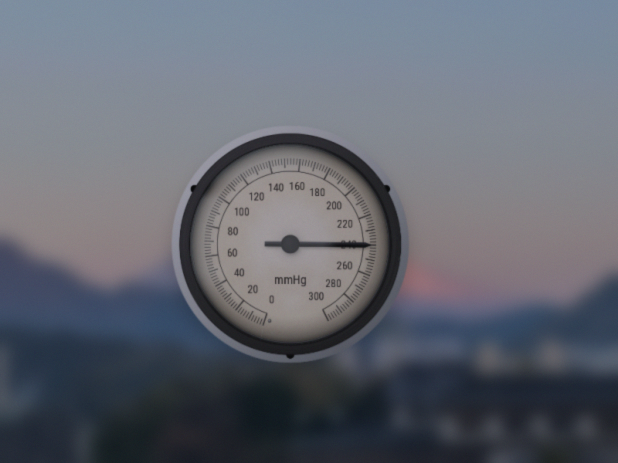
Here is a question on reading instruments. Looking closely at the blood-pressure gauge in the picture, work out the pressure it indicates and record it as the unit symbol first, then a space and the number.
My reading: mmHg 240
